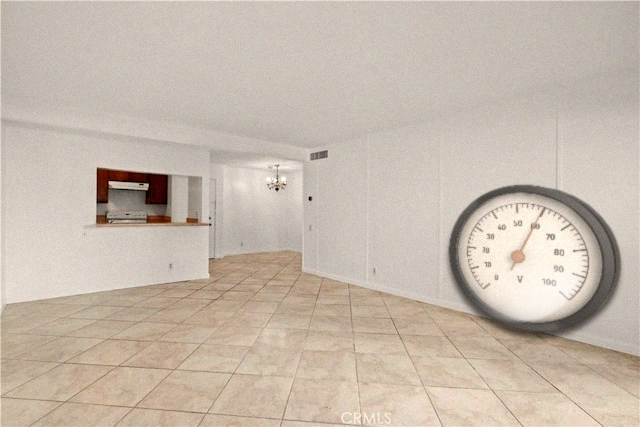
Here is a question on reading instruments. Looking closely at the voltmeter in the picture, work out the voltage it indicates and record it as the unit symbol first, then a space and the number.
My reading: V 60
